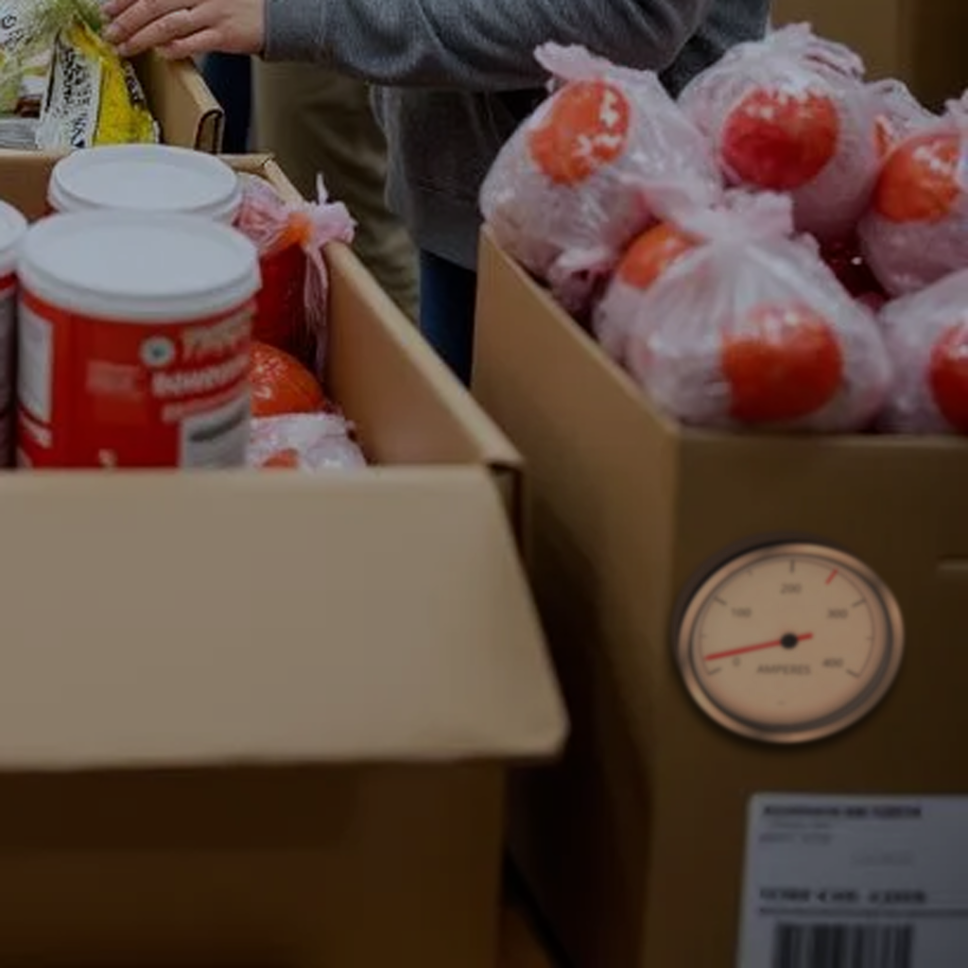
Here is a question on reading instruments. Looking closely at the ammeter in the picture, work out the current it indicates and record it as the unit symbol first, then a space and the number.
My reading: A 25
